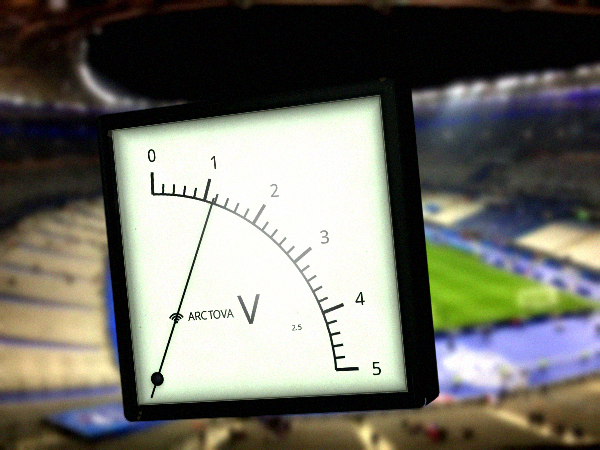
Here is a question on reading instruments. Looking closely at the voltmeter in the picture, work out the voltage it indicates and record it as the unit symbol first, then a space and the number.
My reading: V 1.2
